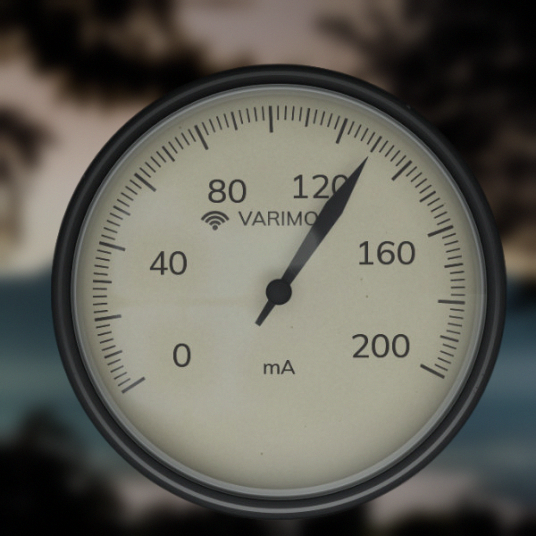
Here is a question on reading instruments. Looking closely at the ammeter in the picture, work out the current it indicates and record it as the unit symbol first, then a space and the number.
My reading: mA 130
